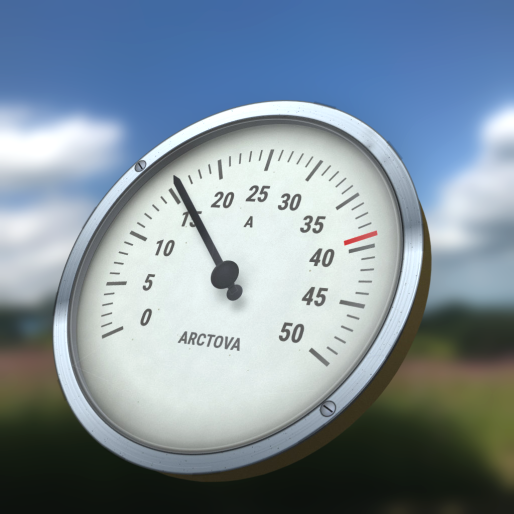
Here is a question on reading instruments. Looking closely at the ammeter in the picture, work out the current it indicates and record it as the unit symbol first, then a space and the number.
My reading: A 16
